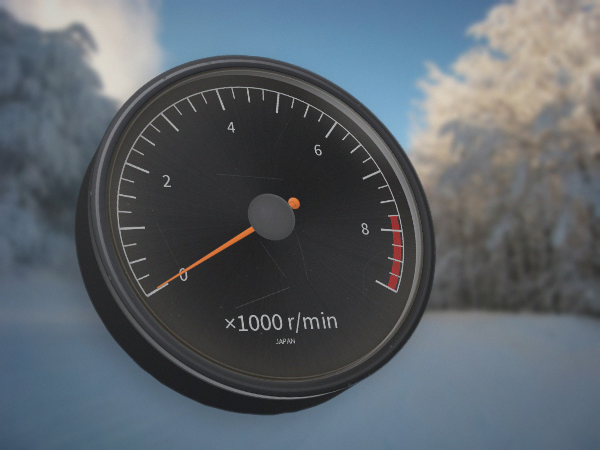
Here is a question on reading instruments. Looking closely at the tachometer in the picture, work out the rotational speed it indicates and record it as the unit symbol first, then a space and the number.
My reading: rpm 0
